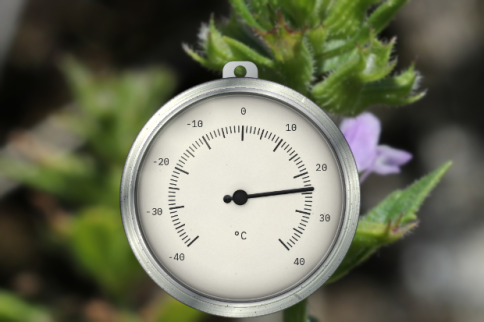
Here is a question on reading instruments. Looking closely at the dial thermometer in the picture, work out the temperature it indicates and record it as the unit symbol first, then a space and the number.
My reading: °C 24
